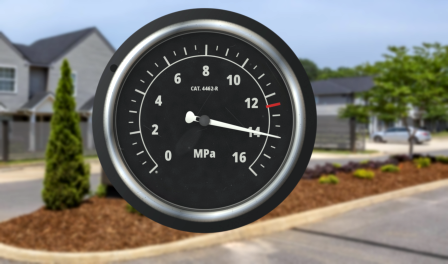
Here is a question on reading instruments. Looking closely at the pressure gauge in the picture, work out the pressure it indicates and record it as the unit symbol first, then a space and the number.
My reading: MPa 14
